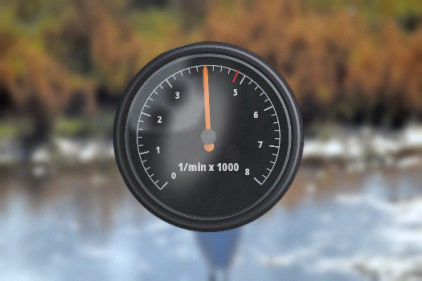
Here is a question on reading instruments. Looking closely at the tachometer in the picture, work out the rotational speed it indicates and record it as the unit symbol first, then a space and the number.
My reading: rpm 4000
